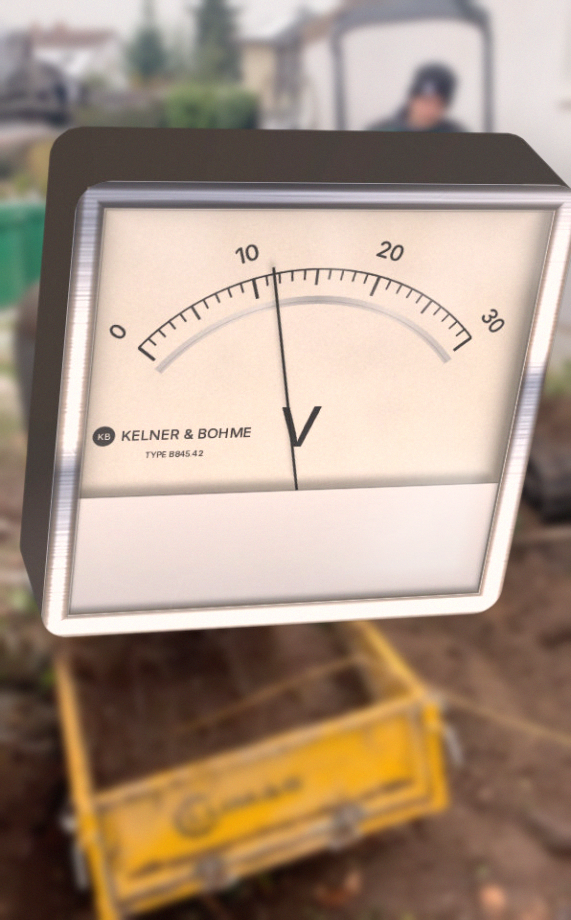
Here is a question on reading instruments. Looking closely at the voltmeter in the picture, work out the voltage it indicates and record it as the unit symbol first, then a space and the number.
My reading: V 11.5
